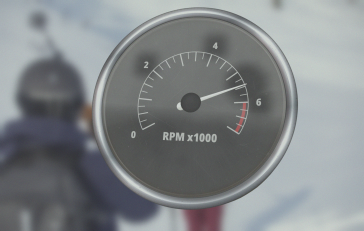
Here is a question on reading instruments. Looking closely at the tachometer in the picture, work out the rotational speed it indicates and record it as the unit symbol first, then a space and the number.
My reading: rpm 5500
